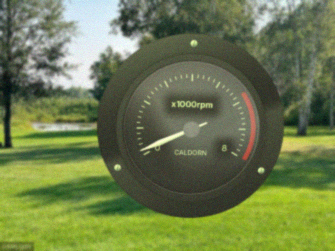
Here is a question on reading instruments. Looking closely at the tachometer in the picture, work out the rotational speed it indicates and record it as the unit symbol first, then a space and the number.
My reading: rpm 200
